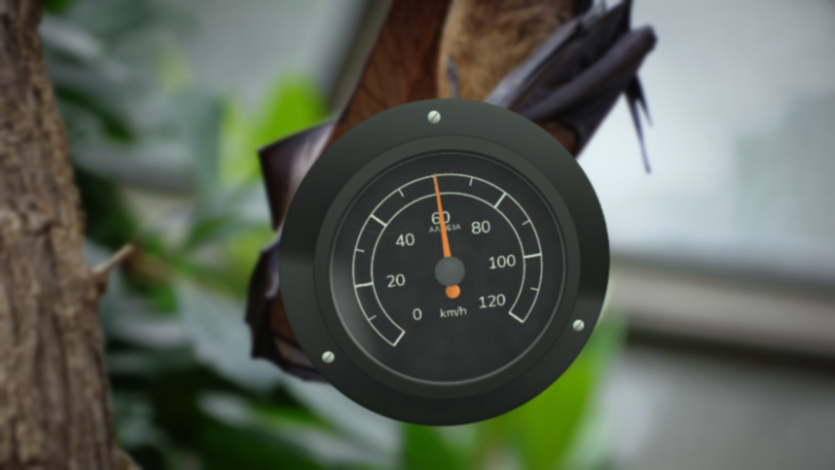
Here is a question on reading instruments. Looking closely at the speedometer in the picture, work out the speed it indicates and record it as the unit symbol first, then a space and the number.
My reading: km/h 60
